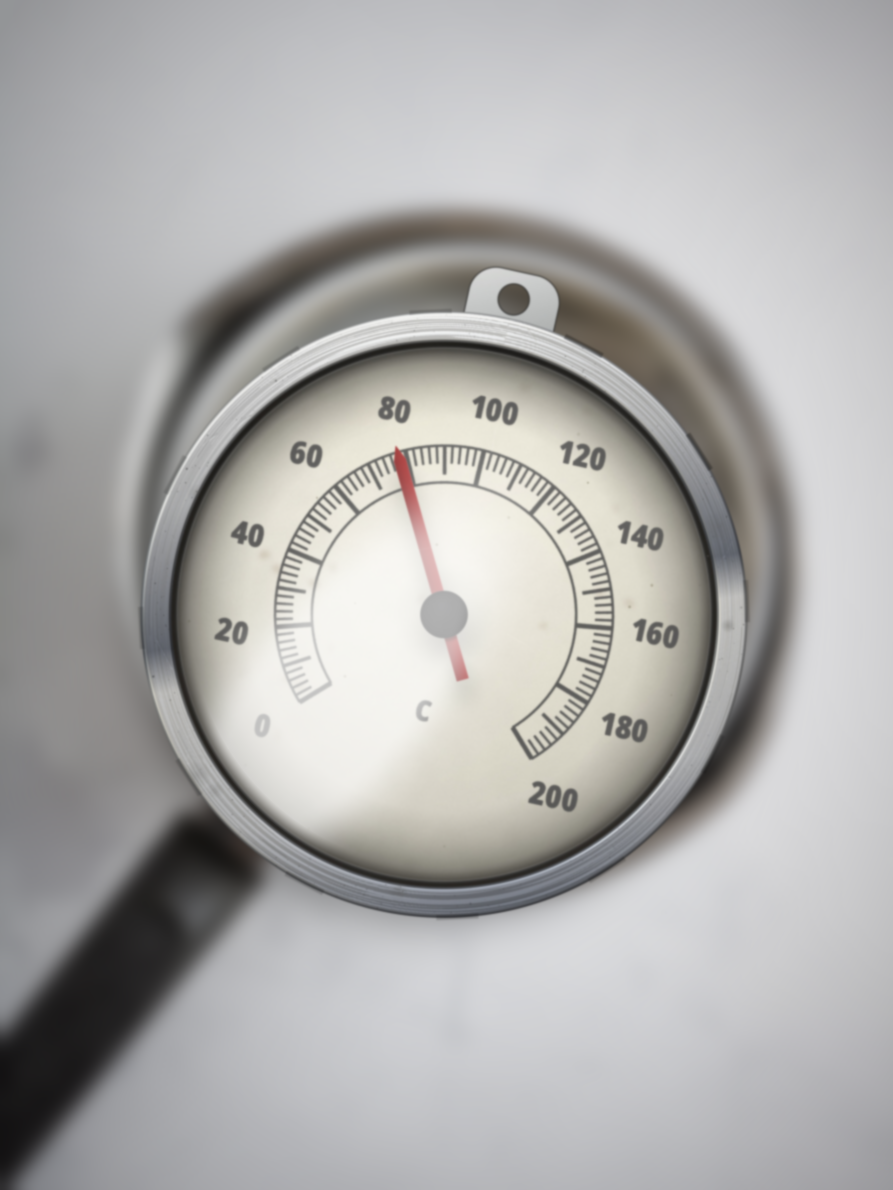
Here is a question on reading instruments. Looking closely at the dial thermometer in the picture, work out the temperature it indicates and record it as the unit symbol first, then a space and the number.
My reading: °C 78
